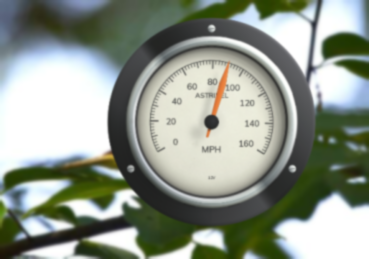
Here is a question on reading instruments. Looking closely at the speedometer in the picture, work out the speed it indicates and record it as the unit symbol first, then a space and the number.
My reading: mph 90
